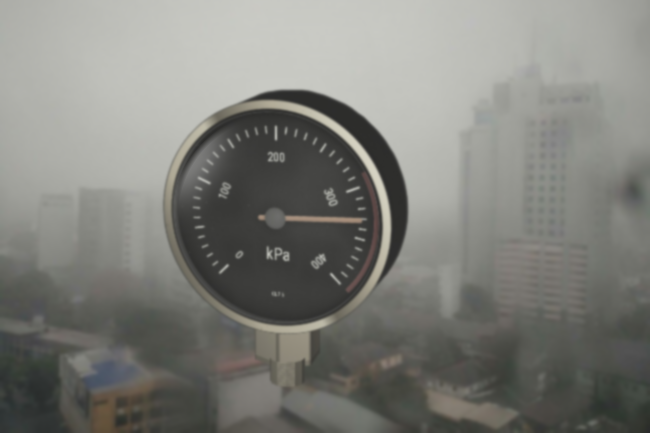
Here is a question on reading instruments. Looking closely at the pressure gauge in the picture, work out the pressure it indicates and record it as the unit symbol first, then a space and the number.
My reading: kPa 330
